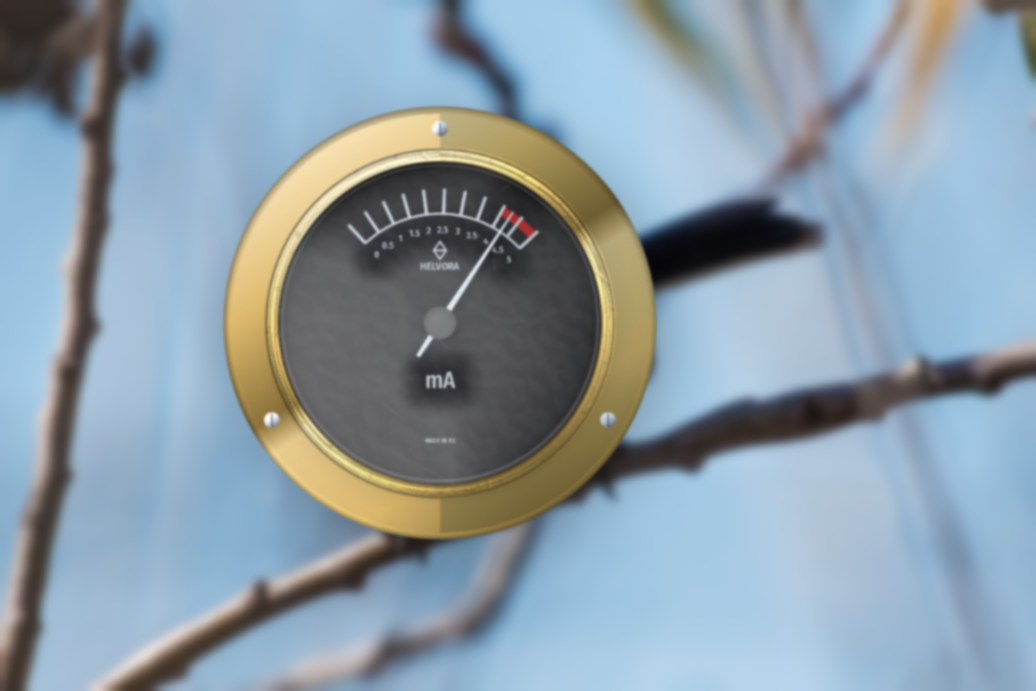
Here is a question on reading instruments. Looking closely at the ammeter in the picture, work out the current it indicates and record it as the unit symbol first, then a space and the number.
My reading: mA 4.25
